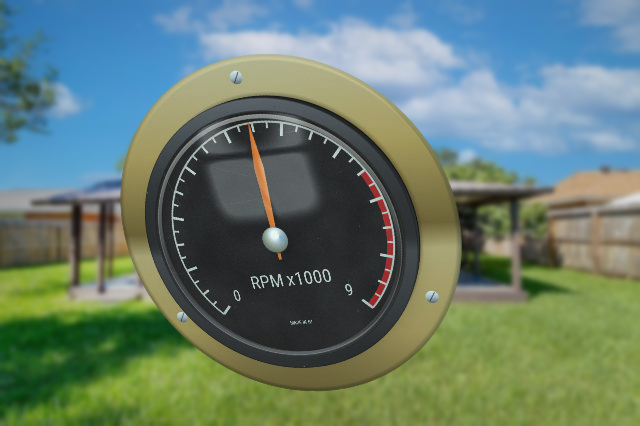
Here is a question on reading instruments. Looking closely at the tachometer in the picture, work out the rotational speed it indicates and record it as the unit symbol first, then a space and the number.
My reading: rpm 4500
